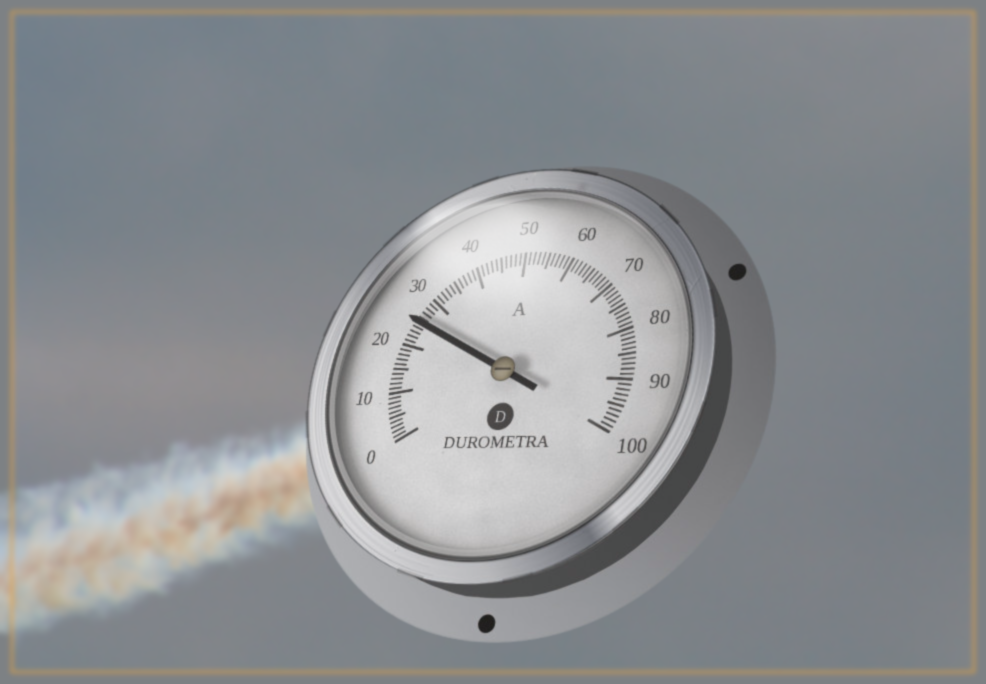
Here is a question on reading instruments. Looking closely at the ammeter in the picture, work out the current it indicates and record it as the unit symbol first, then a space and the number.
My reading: A 25
